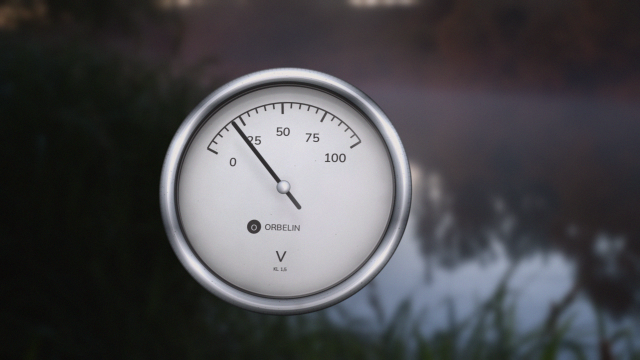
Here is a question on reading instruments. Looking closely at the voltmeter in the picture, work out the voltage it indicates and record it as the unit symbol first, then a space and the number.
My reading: V 20
